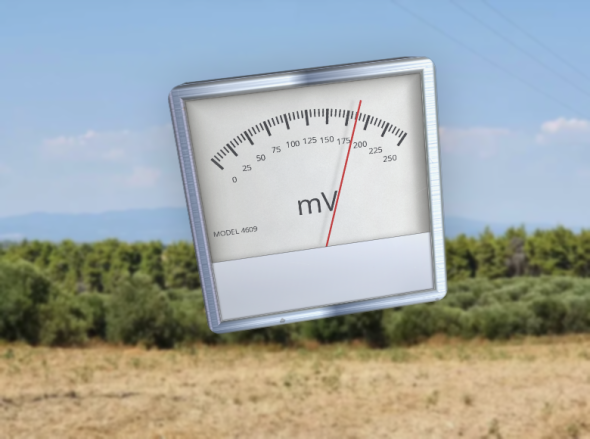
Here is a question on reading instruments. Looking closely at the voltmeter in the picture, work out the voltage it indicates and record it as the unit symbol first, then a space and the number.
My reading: mV 185
